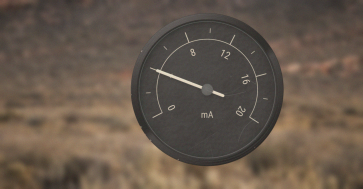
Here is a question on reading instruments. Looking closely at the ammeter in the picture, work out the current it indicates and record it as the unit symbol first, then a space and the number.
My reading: mA 4
